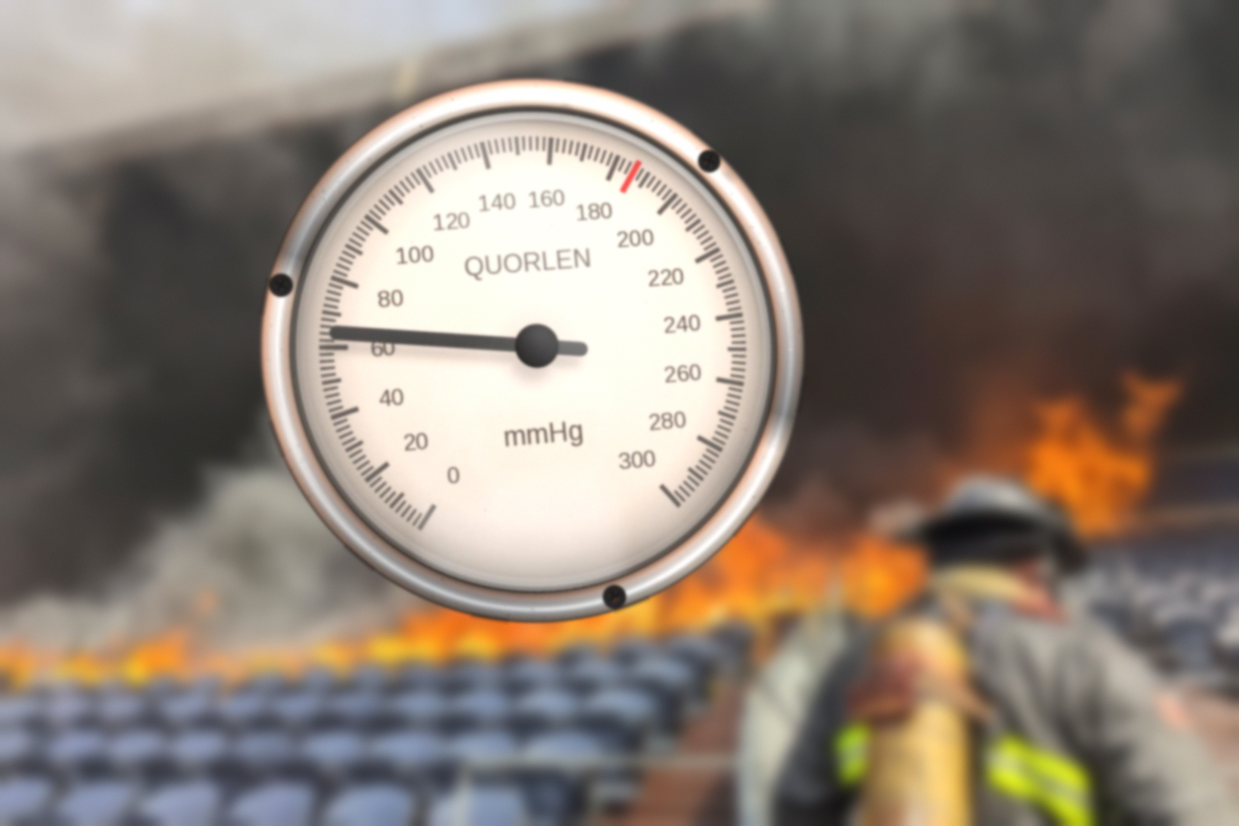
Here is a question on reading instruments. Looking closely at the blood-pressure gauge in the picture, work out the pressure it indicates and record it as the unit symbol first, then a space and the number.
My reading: mmHg 64
